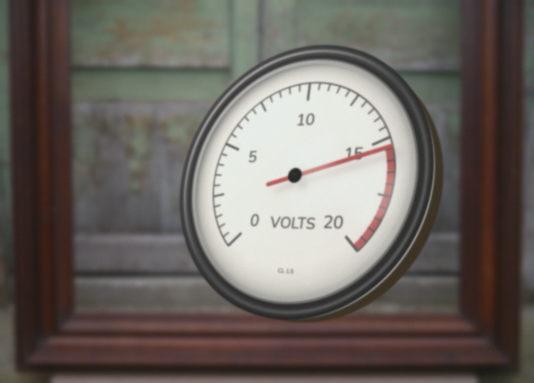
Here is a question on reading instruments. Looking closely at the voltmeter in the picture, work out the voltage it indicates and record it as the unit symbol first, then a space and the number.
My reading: V 15.5
